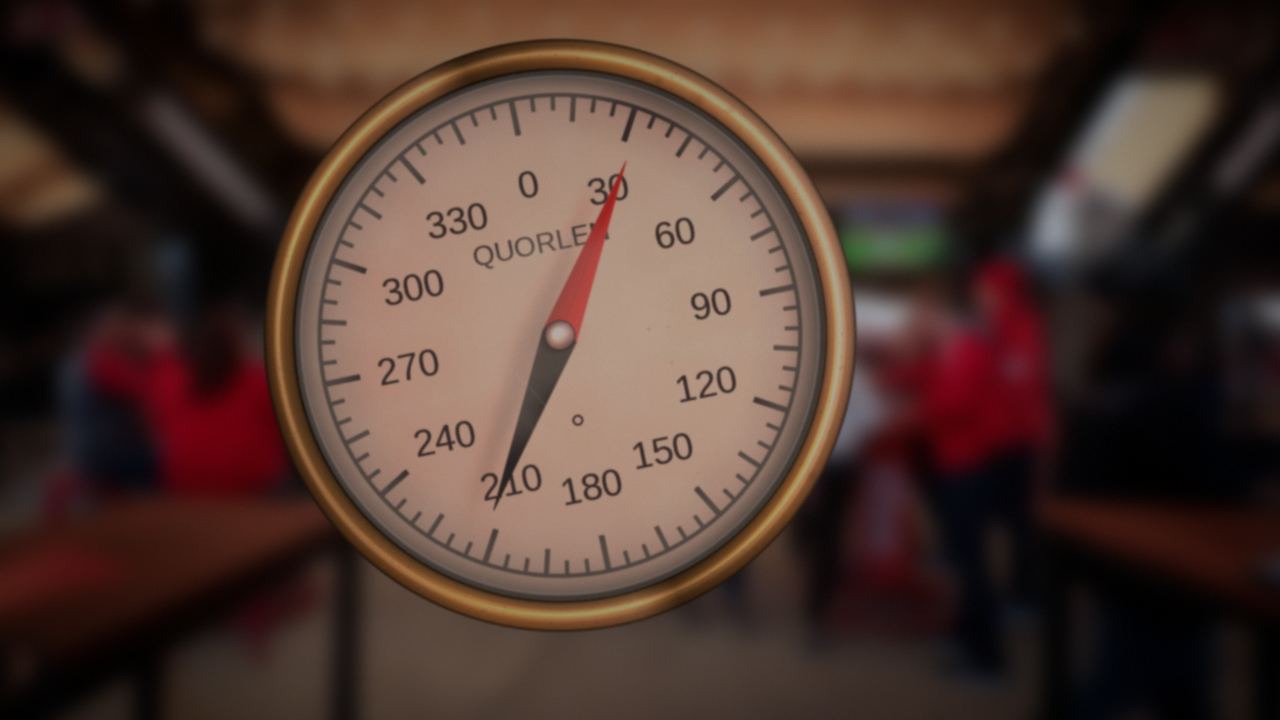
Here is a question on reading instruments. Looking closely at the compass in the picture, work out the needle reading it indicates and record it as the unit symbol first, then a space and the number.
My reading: ° 32.5
